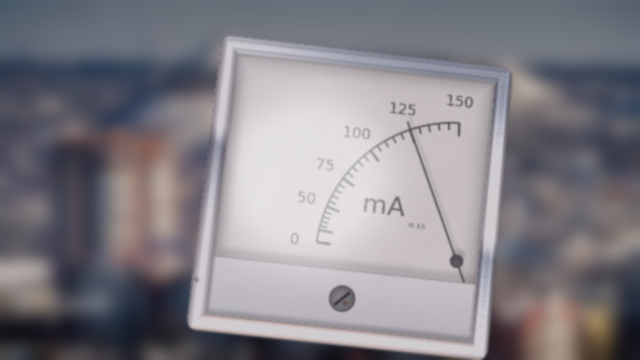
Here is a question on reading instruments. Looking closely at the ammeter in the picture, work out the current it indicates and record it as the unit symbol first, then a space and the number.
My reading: mA 125
